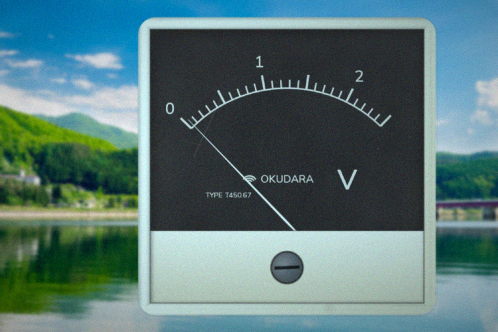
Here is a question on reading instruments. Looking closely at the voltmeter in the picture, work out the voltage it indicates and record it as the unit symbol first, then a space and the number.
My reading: V 0.05
